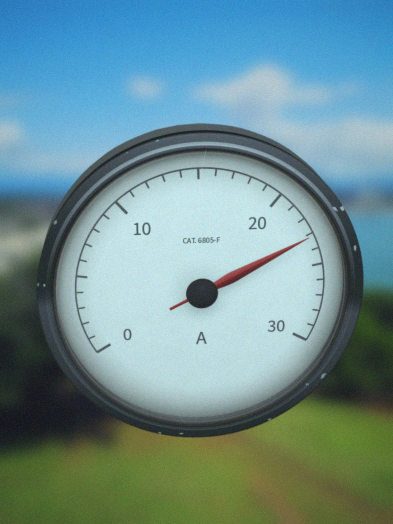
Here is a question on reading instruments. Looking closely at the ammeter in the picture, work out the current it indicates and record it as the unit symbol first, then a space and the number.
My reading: A 23
